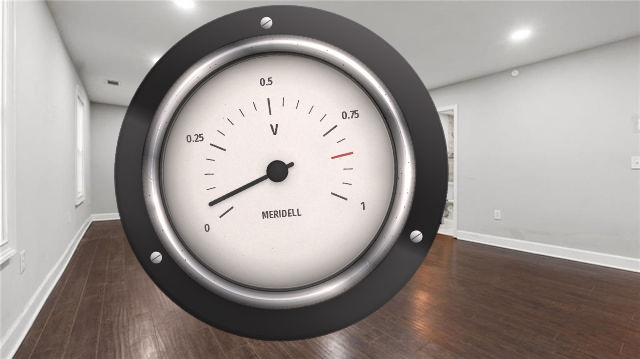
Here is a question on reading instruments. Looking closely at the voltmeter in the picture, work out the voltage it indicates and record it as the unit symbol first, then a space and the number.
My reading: V 0.05
